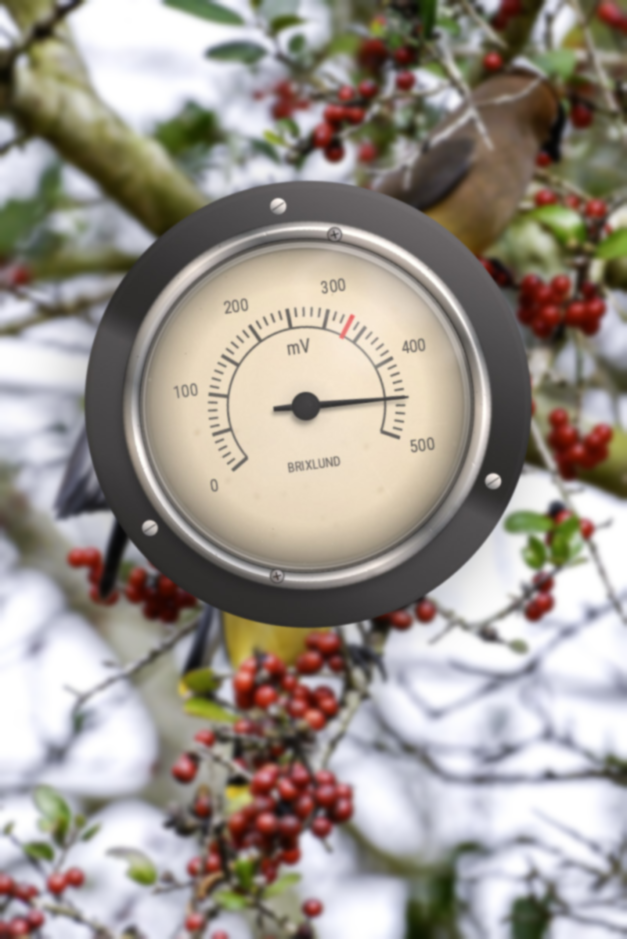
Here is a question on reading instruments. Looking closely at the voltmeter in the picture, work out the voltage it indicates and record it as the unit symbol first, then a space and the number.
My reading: mV 450
